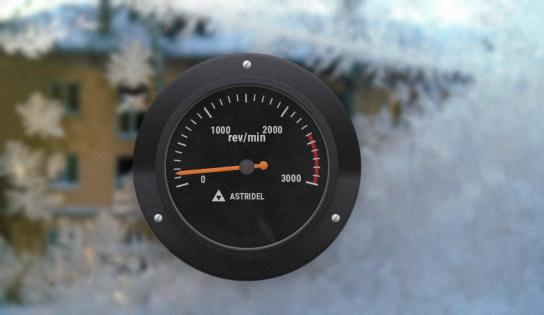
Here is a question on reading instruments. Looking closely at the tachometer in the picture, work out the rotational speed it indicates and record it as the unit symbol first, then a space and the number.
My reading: rpm 150
